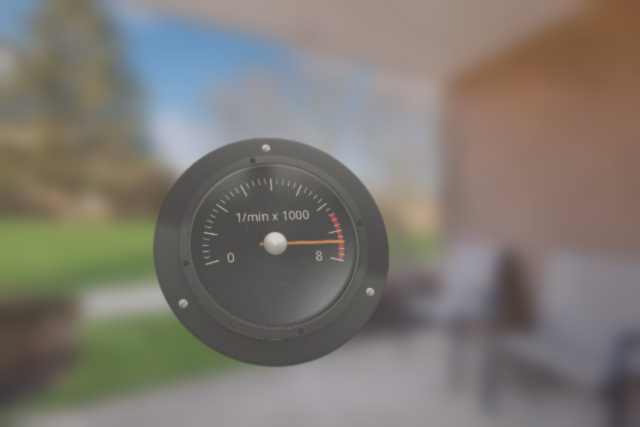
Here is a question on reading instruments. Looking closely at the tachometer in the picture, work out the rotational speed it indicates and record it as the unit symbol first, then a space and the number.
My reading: rpm 7400
